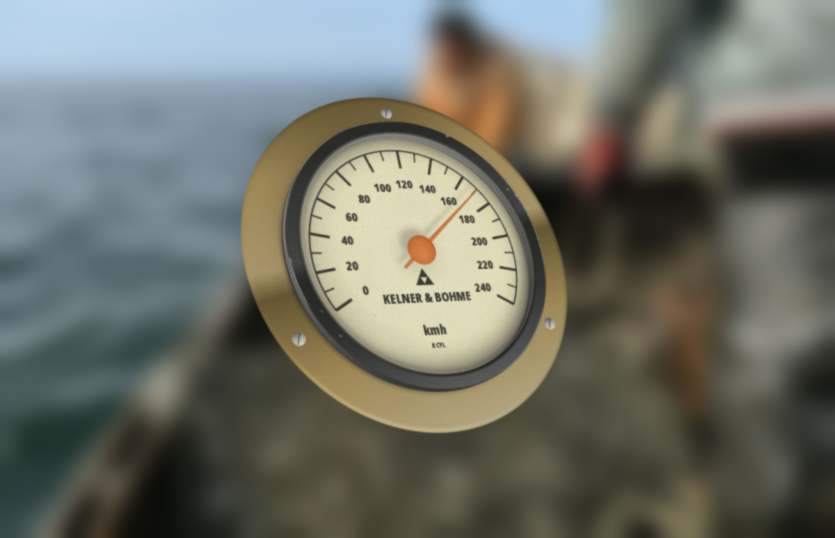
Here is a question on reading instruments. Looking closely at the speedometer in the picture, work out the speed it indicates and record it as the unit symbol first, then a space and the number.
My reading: km/h 170
